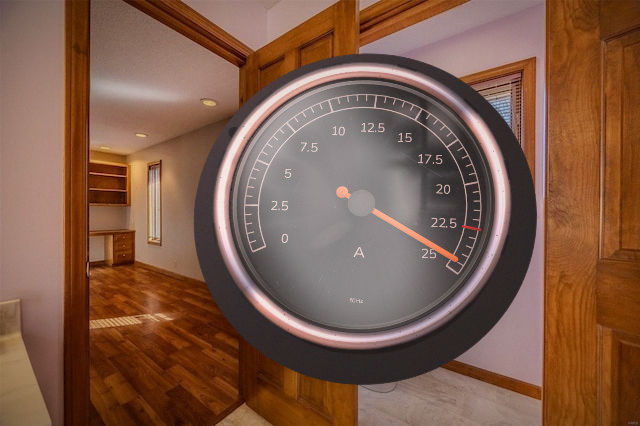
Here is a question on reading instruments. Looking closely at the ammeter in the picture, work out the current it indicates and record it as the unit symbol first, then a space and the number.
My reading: A 24.5
